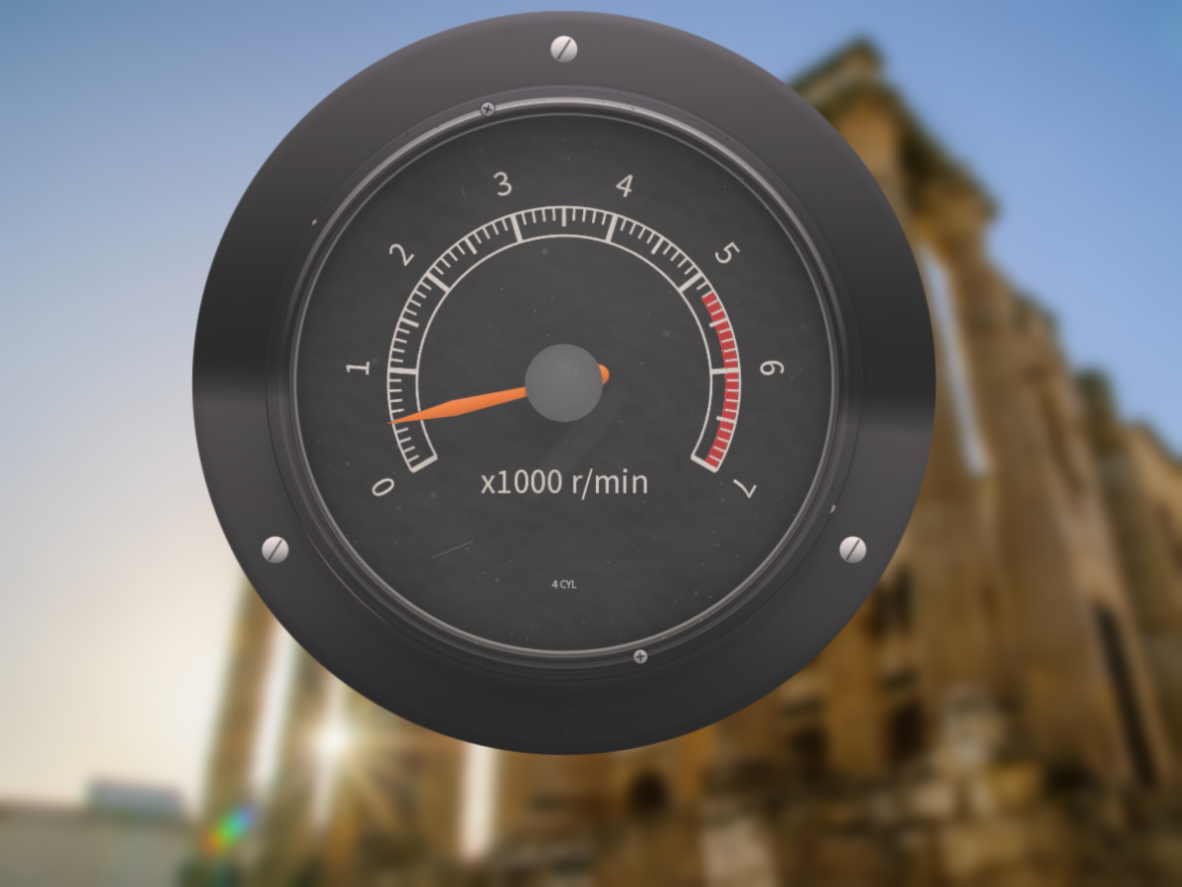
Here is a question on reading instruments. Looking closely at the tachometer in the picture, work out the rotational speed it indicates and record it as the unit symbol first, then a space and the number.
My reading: rpm 500
